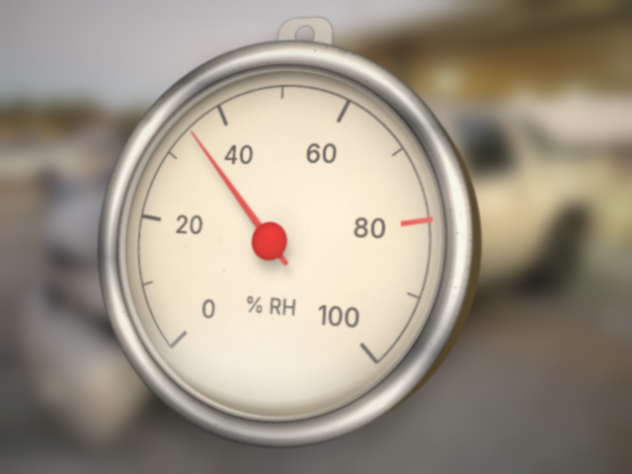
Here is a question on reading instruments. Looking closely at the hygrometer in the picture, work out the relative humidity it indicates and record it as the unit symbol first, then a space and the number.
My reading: % 35
